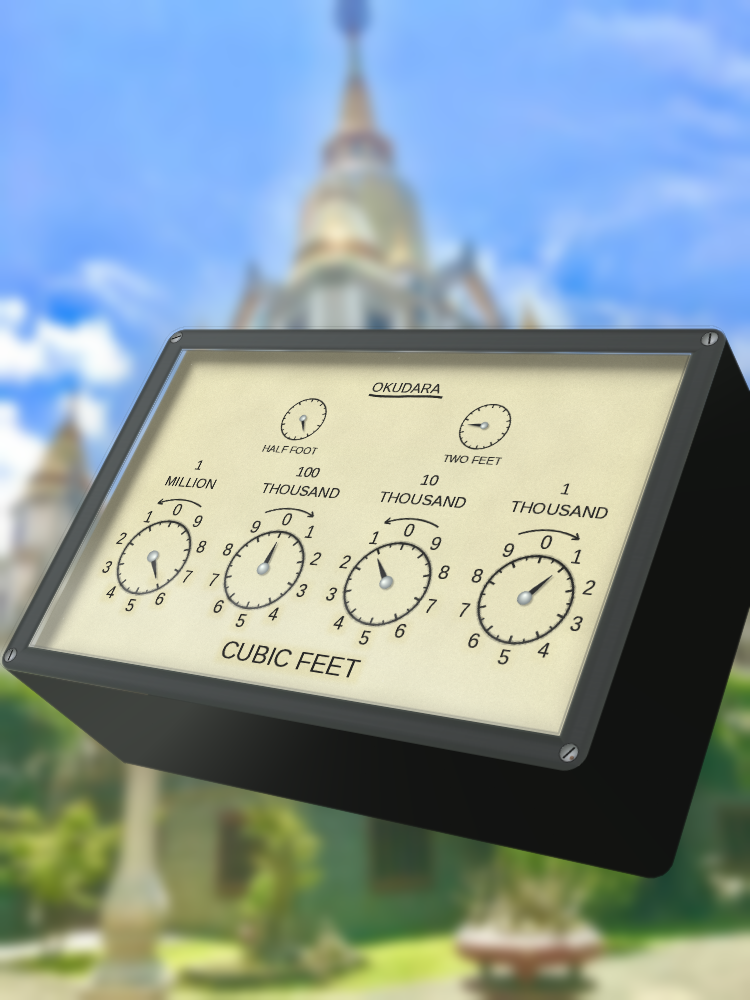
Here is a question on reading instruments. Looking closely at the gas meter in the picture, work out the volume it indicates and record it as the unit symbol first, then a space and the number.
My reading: ft³ 601100
